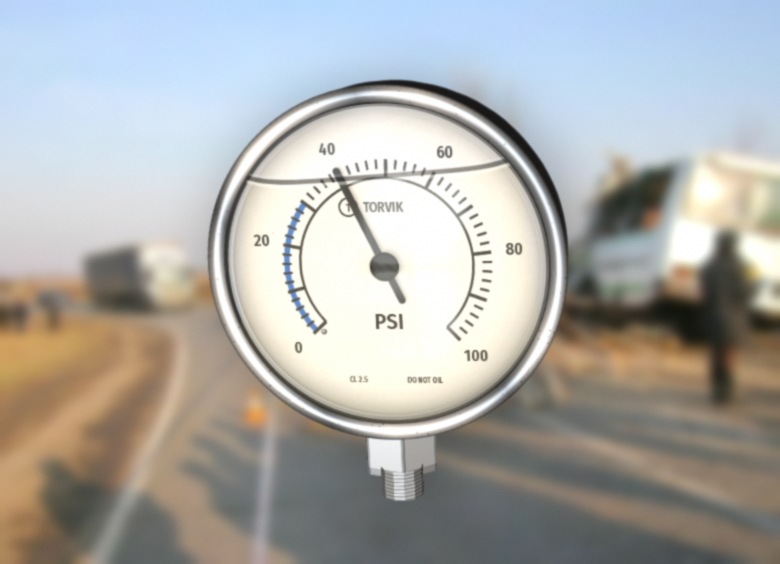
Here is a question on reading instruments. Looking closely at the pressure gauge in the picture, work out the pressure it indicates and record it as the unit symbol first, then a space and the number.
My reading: psi 40
